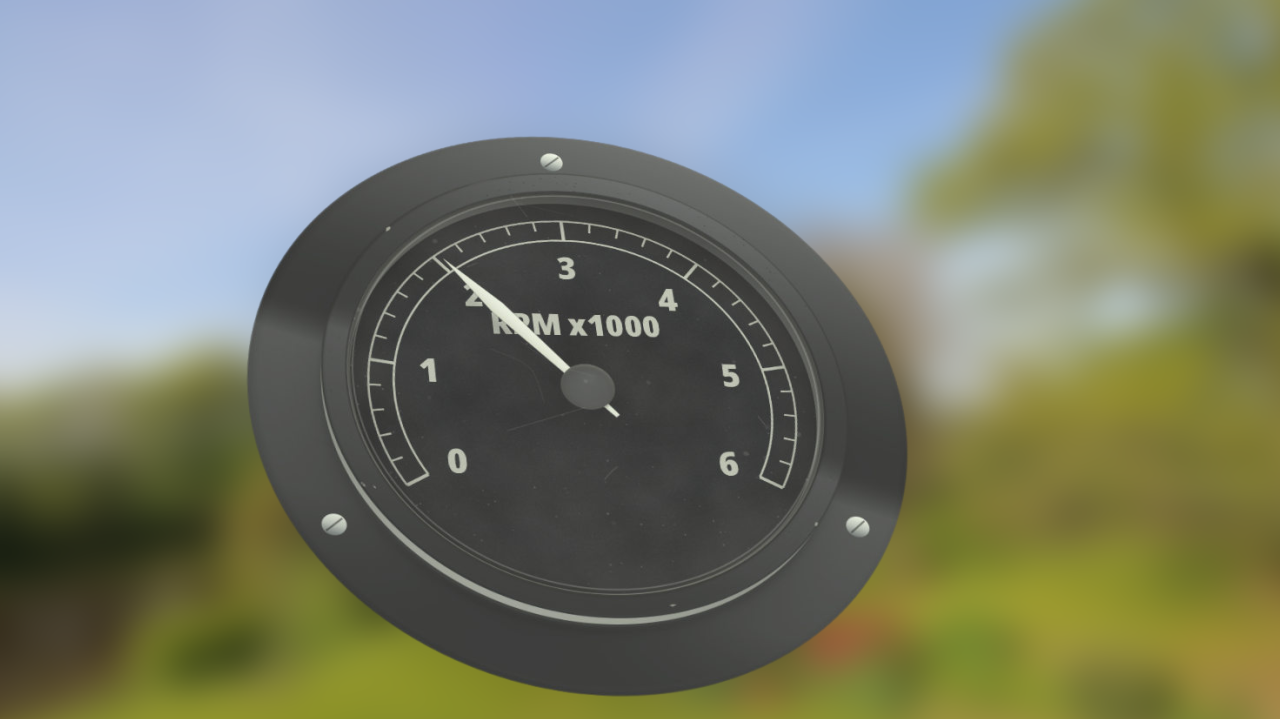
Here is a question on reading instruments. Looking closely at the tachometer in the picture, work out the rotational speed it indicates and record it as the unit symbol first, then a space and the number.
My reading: rpm 2000
